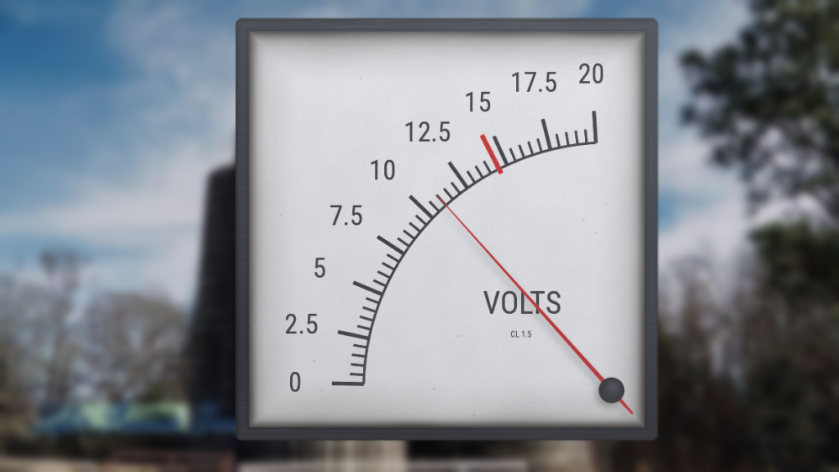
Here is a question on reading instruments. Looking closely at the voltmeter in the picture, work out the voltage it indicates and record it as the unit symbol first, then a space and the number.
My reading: V 11
